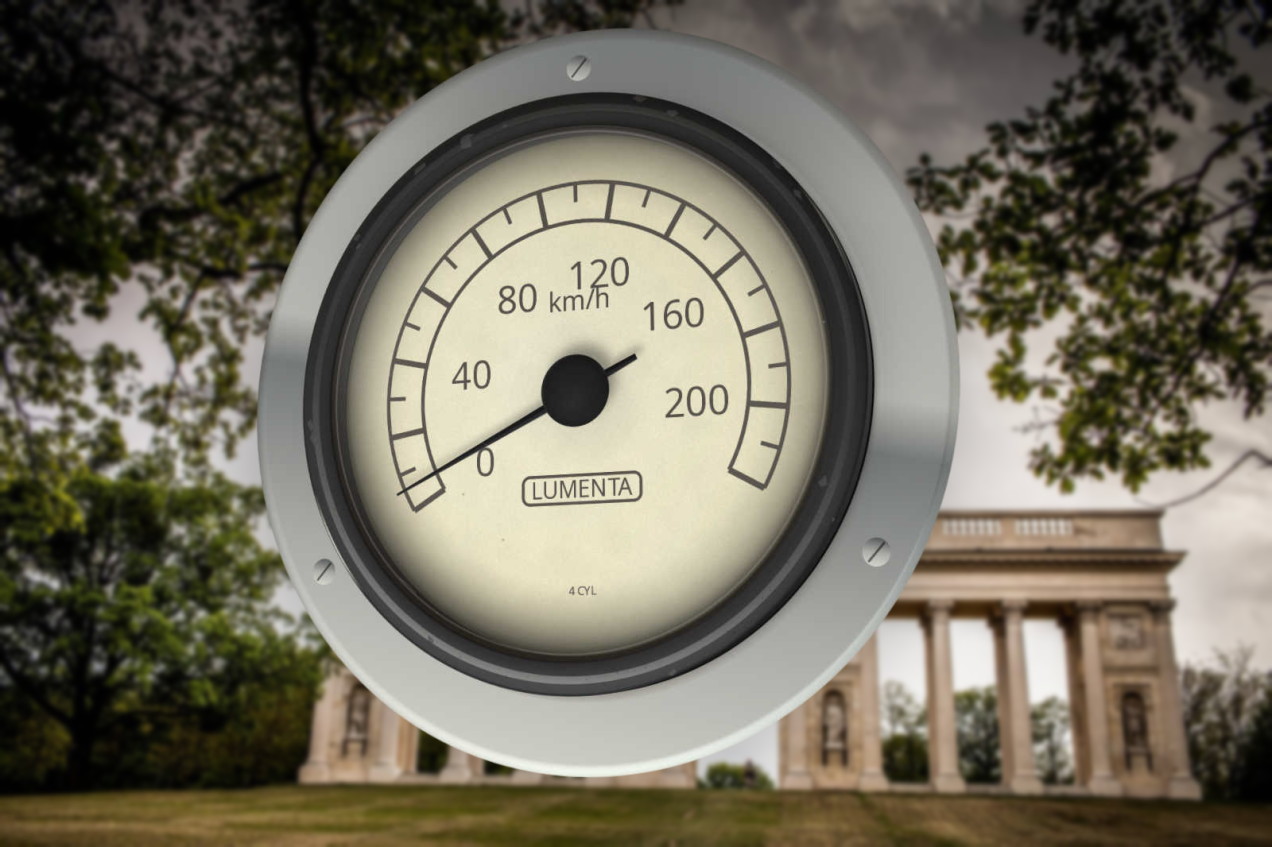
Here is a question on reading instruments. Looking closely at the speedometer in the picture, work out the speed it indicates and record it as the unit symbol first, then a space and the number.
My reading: km/h 5
